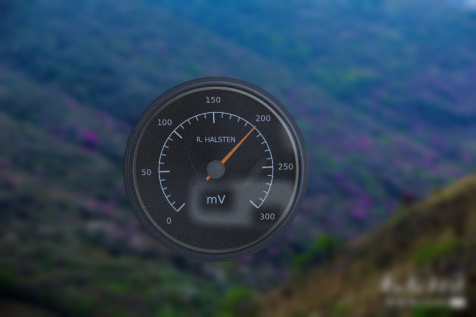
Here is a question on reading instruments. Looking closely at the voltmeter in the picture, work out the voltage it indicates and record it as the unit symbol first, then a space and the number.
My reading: mV 200
